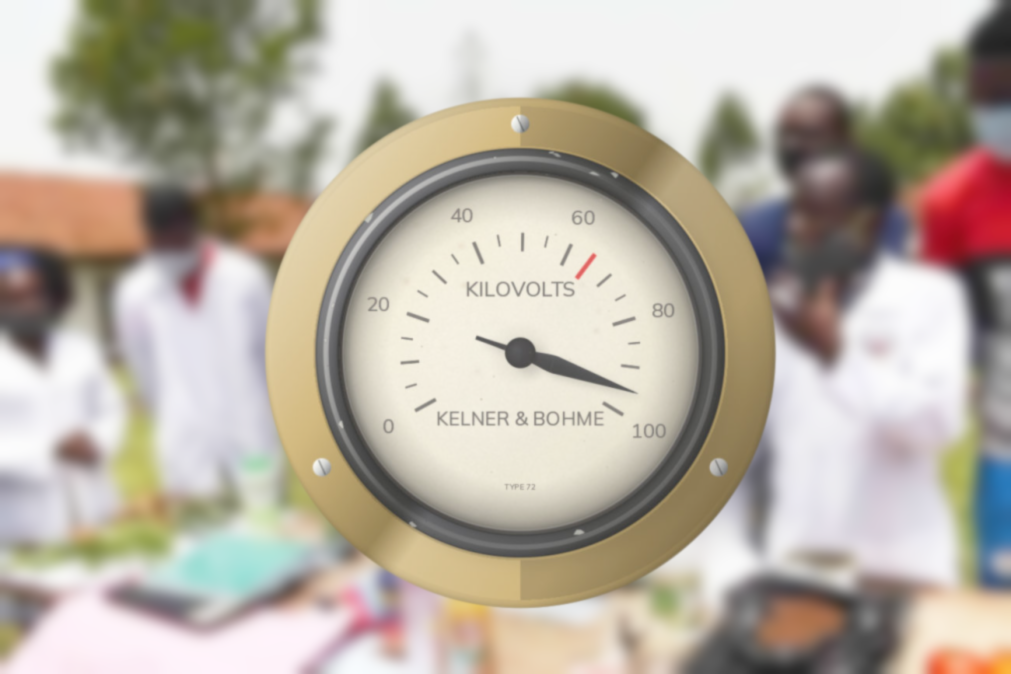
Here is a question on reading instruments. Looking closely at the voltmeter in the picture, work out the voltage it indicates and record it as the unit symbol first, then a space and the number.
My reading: kV 95
